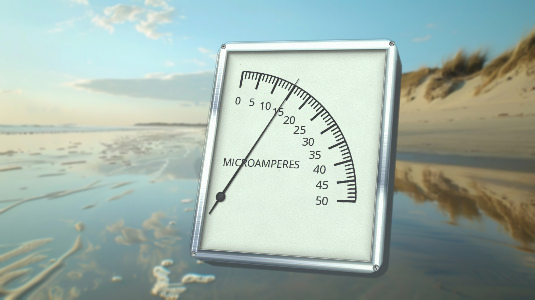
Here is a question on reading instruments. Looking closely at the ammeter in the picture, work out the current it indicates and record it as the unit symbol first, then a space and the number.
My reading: µA 15
